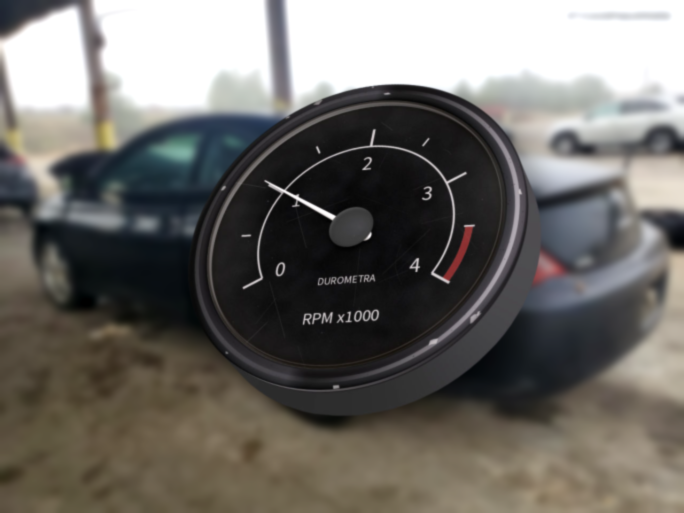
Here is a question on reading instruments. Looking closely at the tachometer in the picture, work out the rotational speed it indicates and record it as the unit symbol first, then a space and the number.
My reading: rpm 1000
